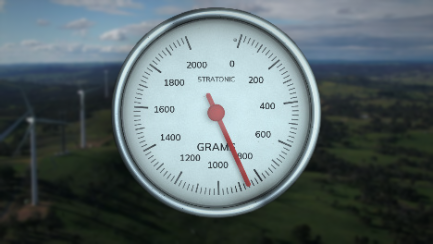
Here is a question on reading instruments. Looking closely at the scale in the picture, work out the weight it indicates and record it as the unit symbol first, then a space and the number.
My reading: g 860
